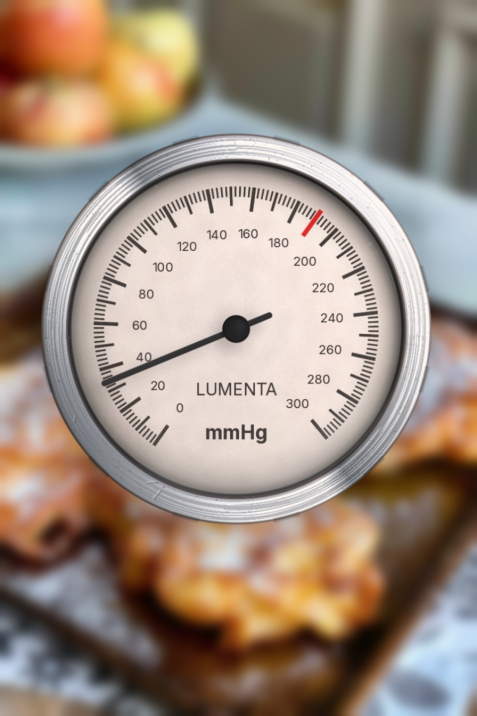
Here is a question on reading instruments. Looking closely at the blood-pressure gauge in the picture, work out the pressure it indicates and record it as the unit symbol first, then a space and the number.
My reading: mmHg 34
